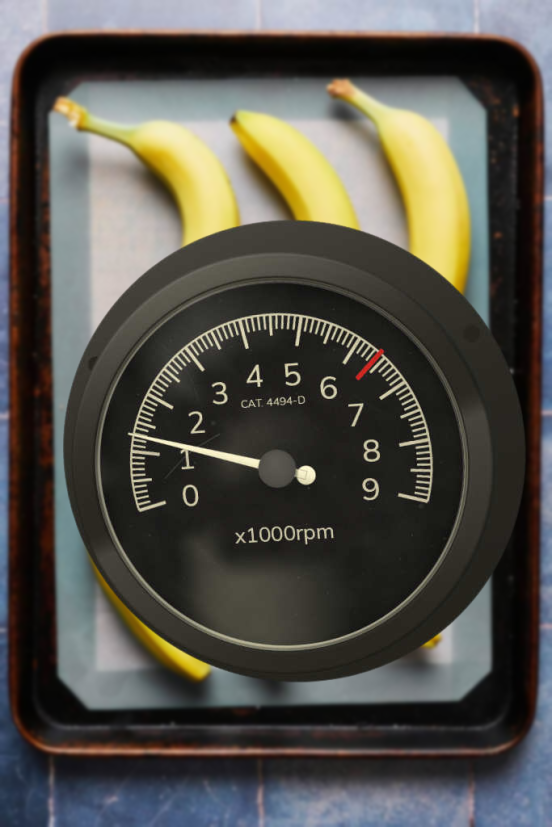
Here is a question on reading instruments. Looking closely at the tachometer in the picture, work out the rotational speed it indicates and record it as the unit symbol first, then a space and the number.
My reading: rpm 1300
